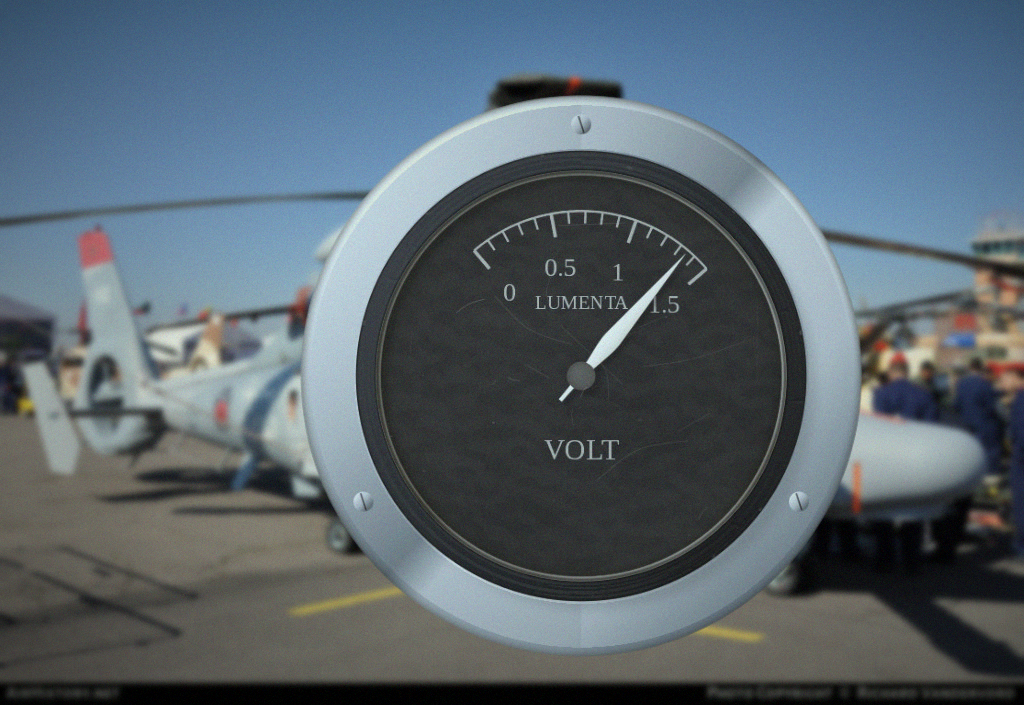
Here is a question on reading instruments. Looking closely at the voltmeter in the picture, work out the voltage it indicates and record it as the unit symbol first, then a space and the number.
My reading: V 1.35
